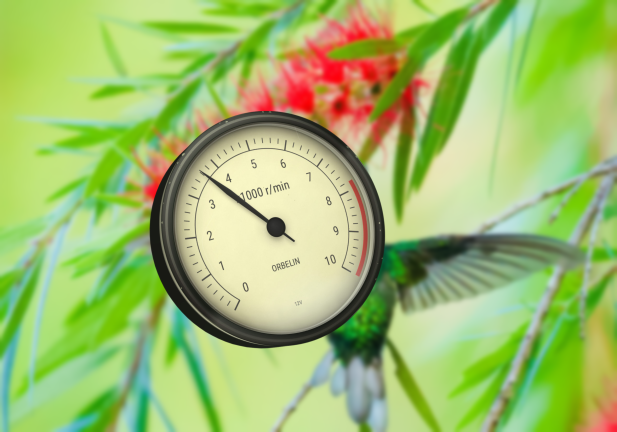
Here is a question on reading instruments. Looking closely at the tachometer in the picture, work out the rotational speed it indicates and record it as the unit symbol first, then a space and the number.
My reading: rpm 3600
